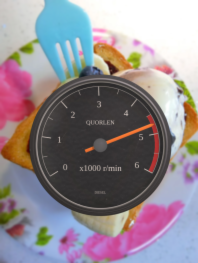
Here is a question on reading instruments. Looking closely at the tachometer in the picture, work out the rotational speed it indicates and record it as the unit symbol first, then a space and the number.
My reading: rpm 4750
